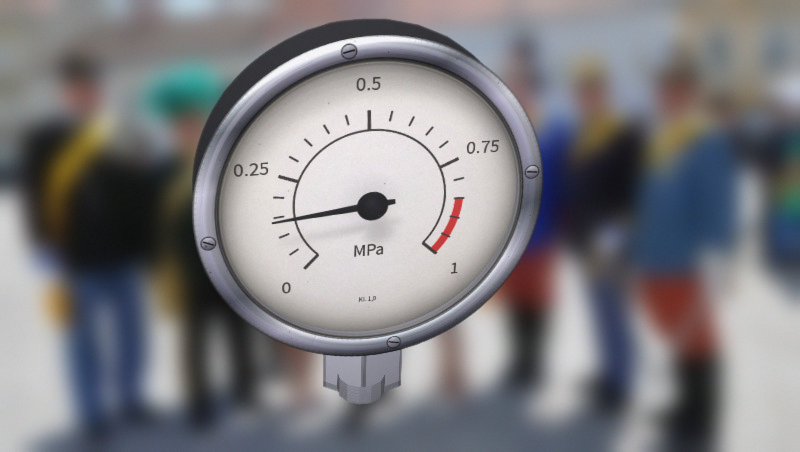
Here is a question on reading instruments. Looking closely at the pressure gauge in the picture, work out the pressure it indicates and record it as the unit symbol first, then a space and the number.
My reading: MPa 0.15
